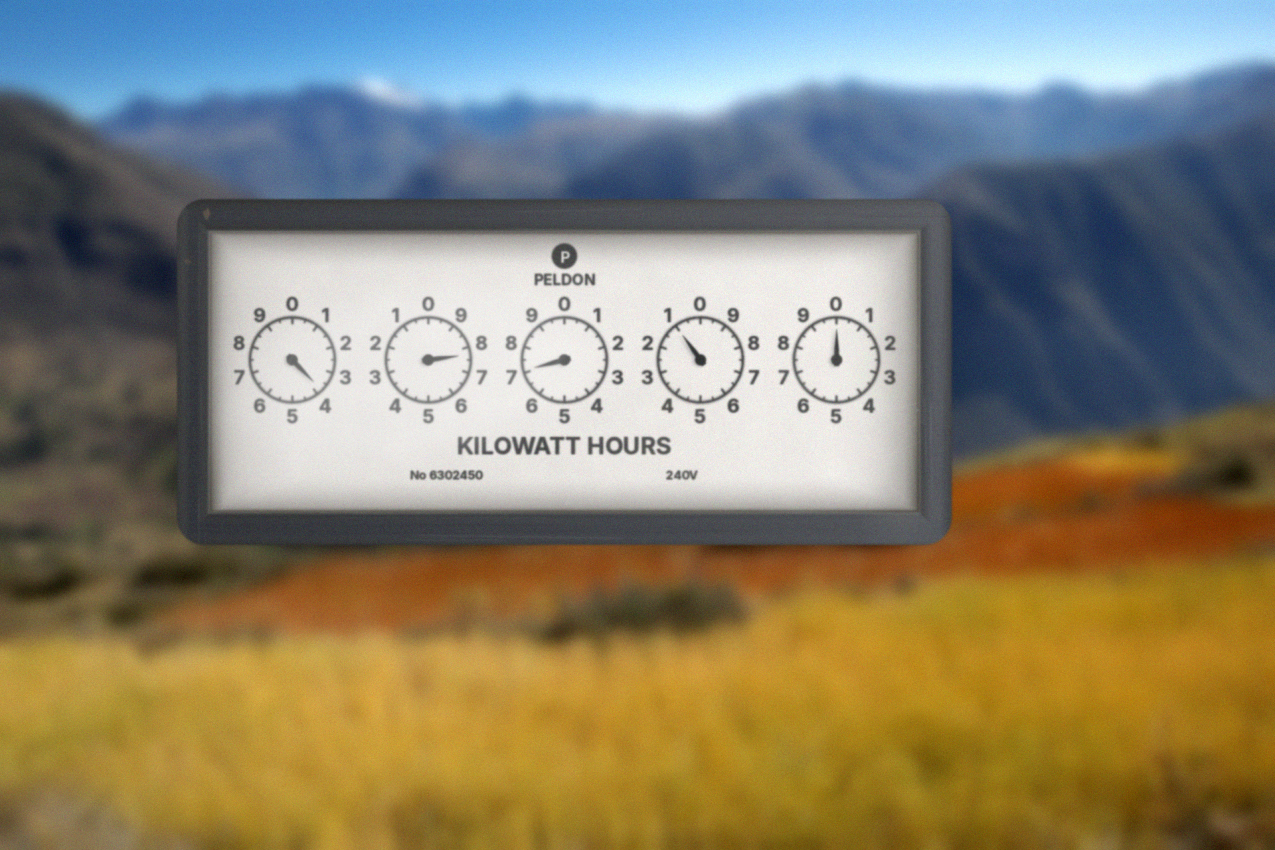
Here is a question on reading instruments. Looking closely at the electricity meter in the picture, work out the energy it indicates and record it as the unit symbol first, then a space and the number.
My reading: kWh 37710
